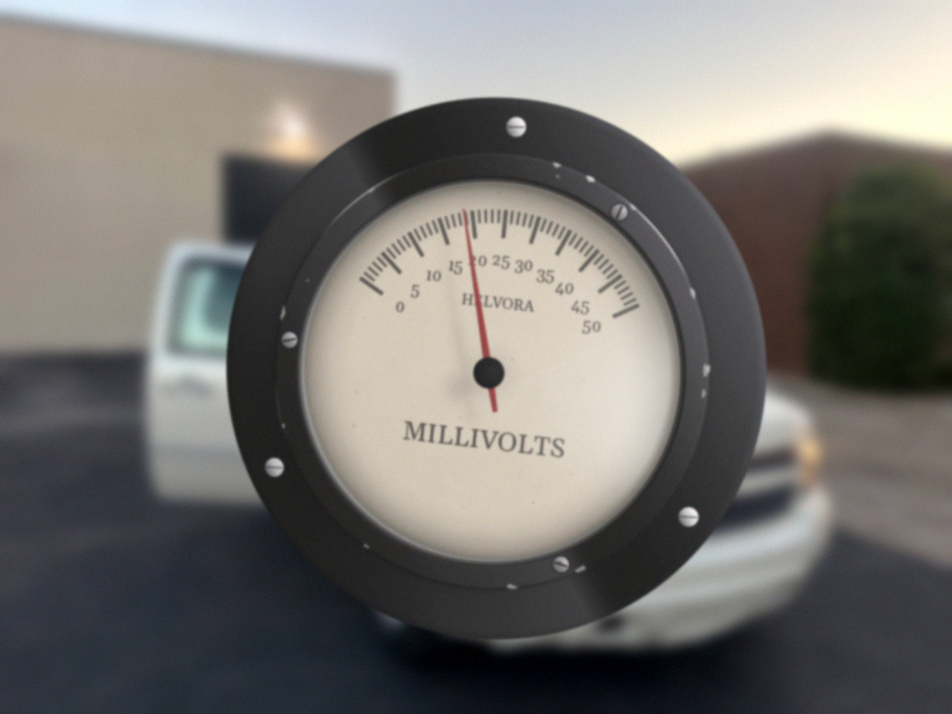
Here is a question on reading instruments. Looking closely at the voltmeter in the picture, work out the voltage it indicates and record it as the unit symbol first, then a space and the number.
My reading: mV 19
